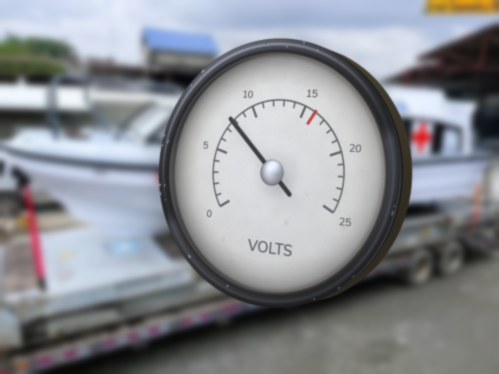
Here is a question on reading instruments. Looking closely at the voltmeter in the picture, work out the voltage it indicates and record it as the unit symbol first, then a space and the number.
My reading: V 8
